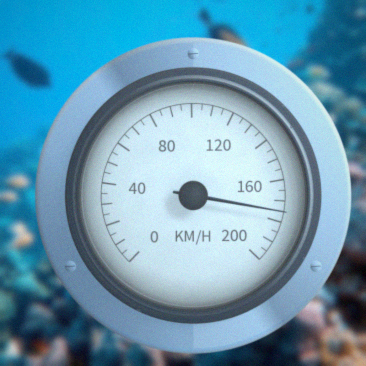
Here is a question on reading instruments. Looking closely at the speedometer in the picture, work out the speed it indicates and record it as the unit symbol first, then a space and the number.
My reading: km/h 175
